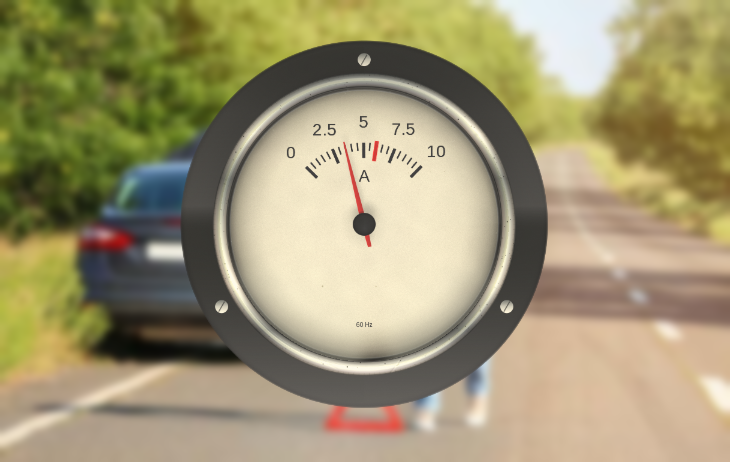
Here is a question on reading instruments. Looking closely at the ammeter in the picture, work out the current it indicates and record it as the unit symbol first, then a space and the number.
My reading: A 3.5
